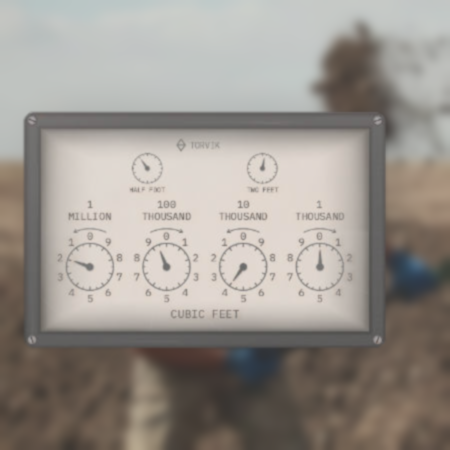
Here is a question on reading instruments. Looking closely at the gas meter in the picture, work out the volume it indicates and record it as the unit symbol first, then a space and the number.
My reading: ft³ 194000
